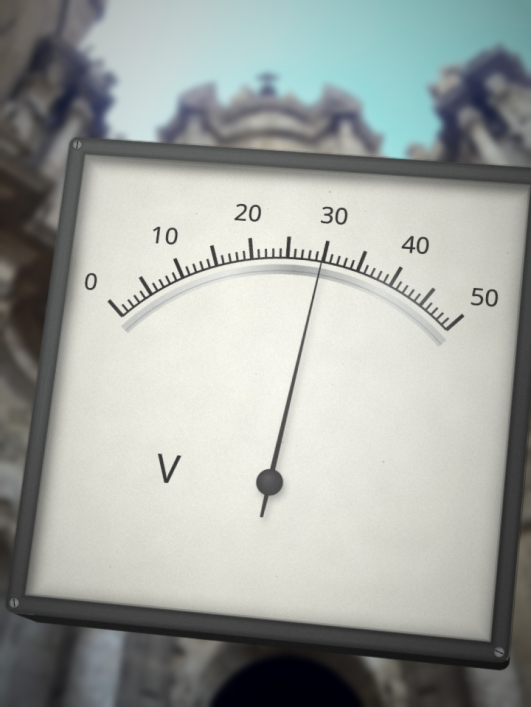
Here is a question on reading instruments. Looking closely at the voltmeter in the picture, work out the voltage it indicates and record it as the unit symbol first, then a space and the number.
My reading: V 30
